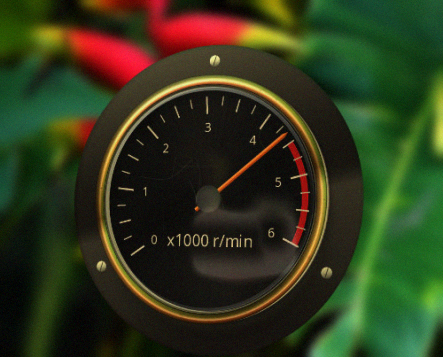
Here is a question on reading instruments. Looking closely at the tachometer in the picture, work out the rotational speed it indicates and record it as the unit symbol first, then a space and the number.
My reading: rpm 4375
